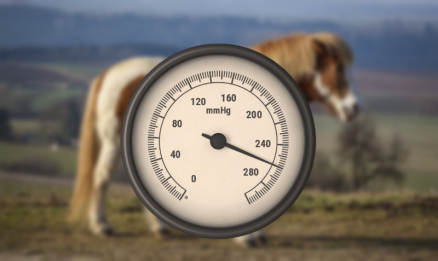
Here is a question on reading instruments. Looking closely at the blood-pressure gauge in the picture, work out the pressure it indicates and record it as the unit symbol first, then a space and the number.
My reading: mmHg 260
